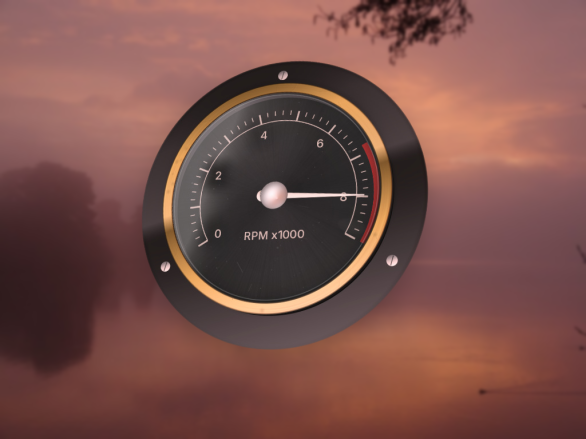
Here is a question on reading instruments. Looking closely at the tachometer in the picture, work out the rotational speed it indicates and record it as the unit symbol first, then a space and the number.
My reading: rpm 8000
